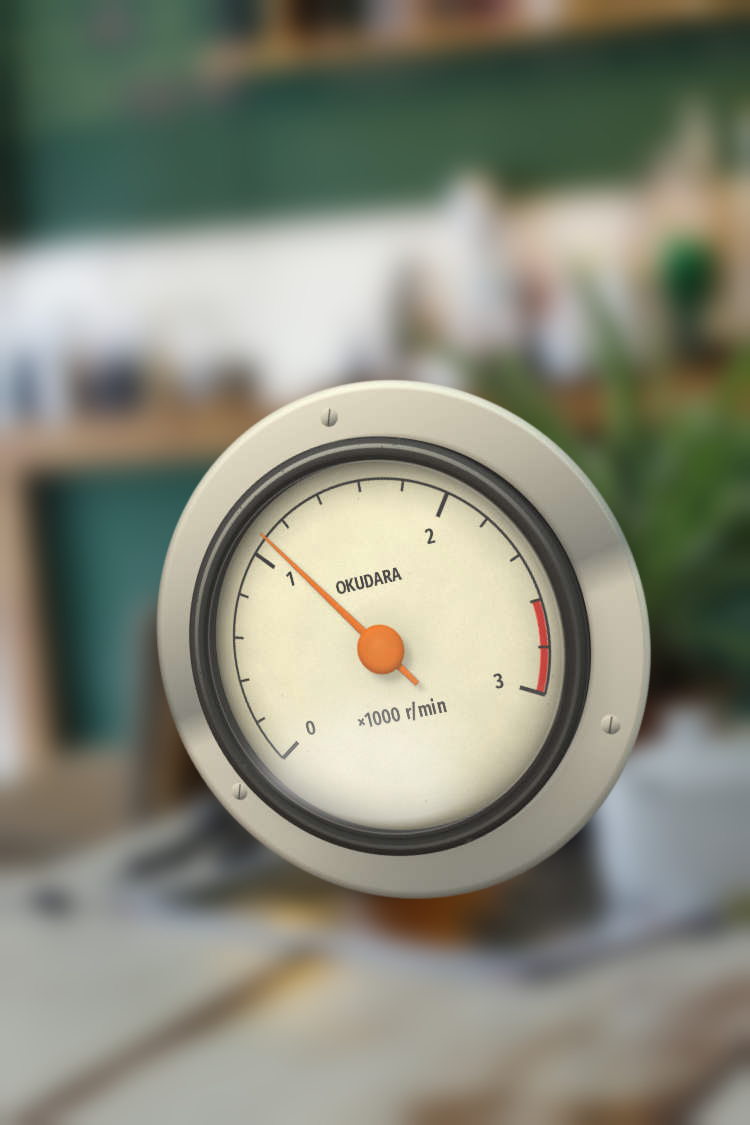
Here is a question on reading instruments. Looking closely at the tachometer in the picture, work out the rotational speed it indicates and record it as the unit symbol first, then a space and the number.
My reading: rpm 1100
